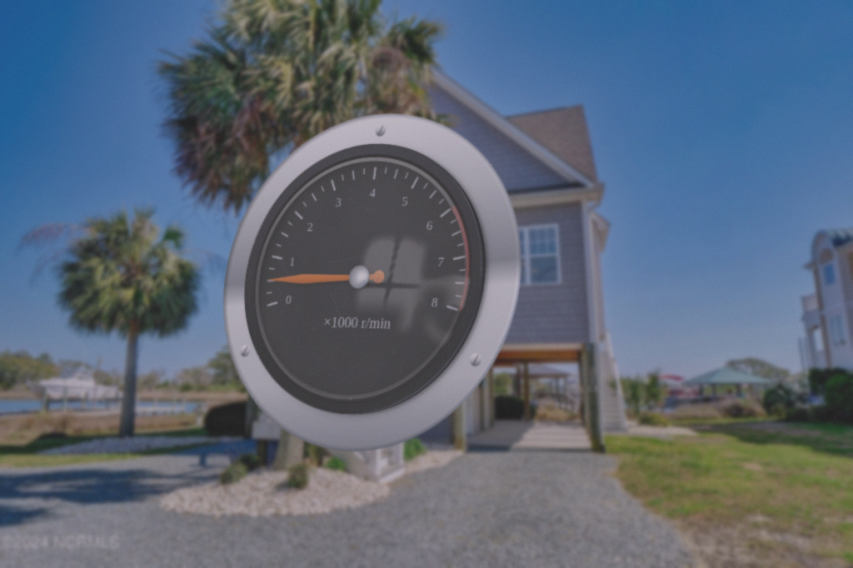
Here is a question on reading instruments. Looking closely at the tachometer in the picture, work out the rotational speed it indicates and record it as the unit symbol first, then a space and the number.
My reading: rpm 500
